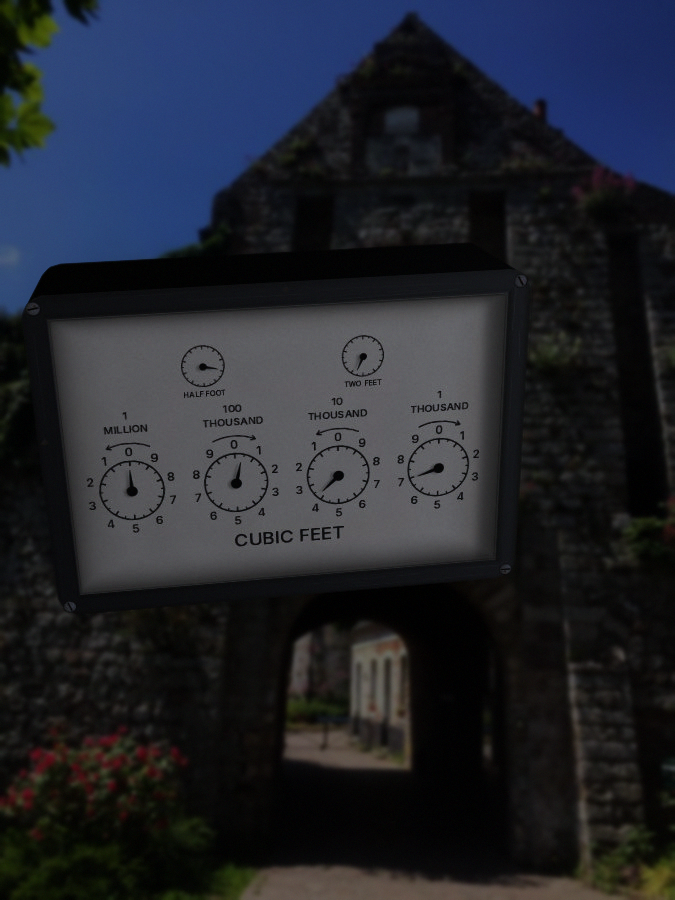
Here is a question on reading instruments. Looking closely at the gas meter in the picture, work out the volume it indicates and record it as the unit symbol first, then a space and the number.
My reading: ft³ 3700
